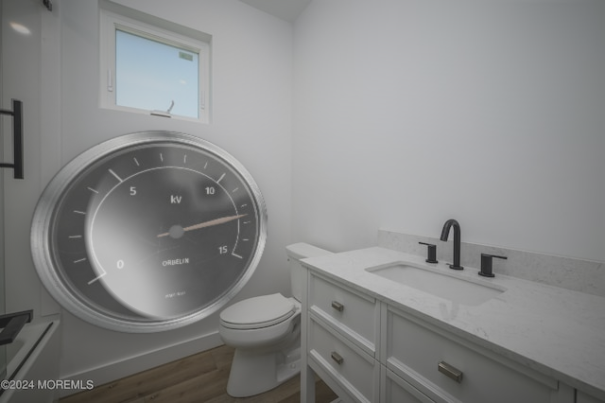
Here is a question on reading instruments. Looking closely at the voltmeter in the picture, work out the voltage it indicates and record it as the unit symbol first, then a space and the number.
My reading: kV 12.5
